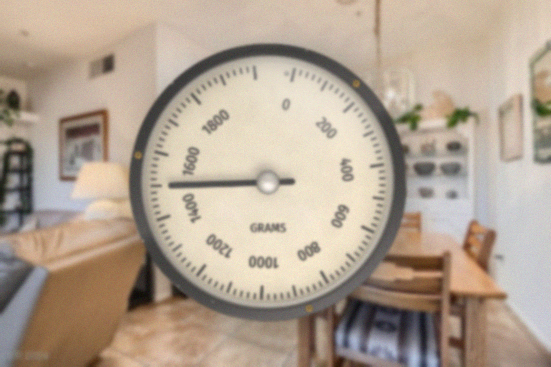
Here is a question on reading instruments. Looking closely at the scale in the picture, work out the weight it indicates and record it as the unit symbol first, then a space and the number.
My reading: g 1500
